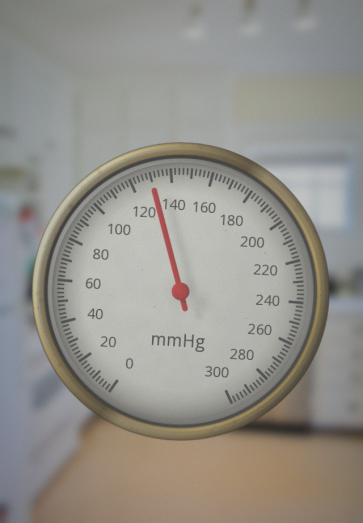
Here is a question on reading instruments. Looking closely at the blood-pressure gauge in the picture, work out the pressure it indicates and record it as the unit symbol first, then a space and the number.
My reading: mmHg 130
